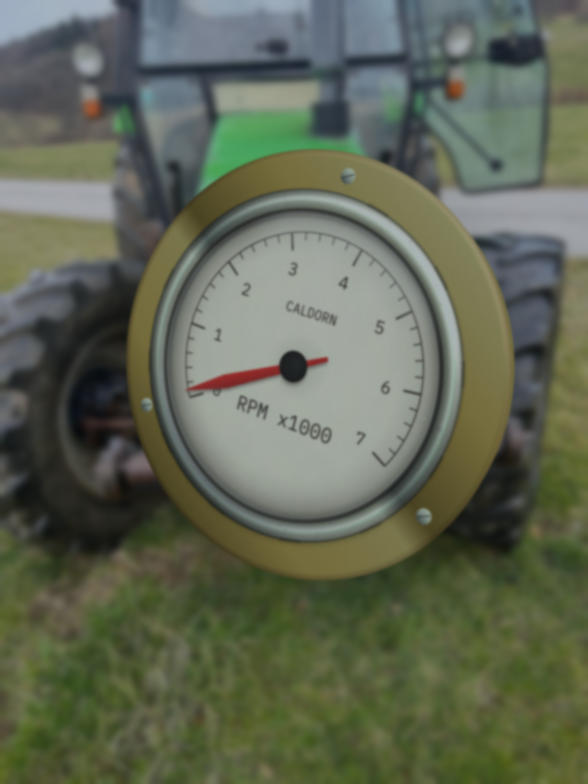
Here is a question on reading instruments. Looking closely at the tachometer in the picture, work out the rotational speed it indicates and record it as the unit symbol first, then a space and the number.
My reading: rpm 100
